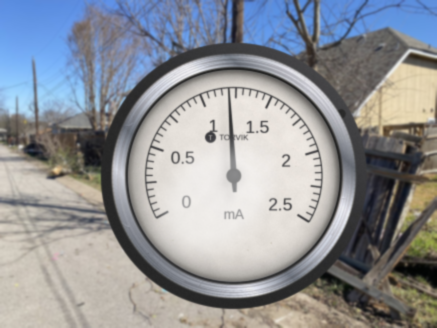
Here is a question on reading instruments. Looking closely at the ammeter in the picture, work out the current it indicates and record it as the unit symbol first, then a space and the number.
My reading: mA 1.2
